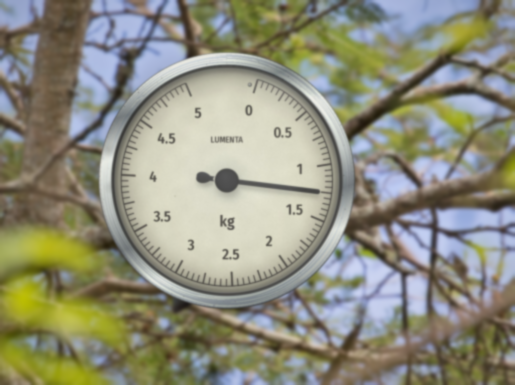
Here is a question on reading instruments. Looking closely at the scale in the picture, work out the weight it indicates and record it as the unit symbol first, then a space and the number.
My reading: kg 1.25
